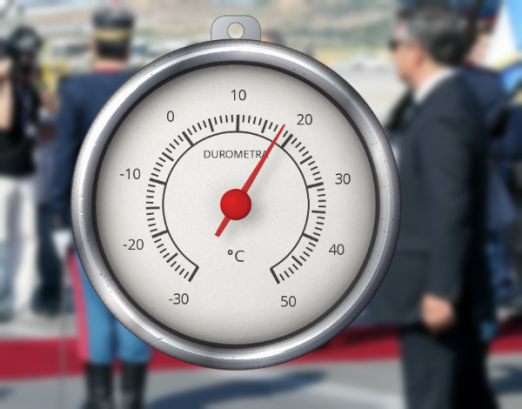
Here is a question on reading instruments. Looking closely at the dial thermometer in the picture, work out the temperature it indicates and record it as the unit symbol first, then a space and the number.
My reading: °C 18
